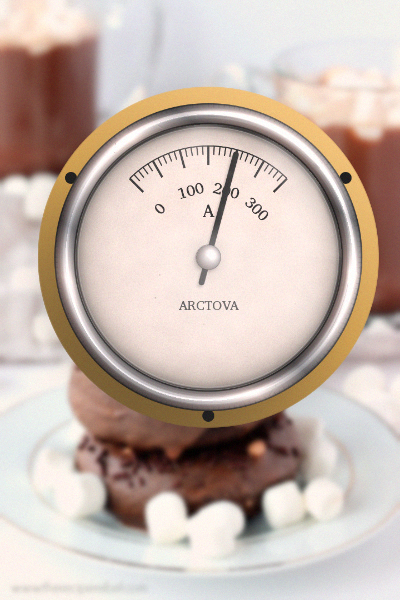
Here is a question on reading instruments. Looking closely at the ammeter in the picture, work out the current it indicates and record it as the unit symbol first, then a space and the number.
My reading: A 200
